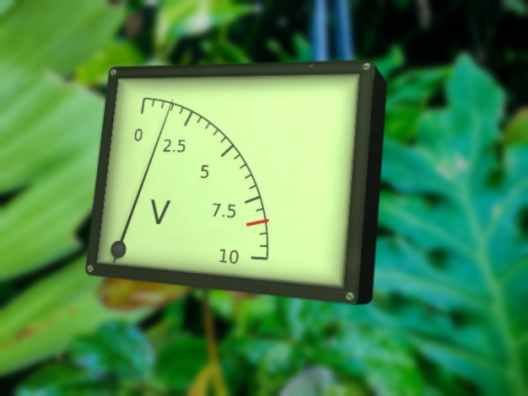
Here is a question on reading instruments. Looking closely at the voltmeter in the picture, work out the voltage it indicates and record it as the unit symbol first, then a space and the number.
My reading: V 1.5
